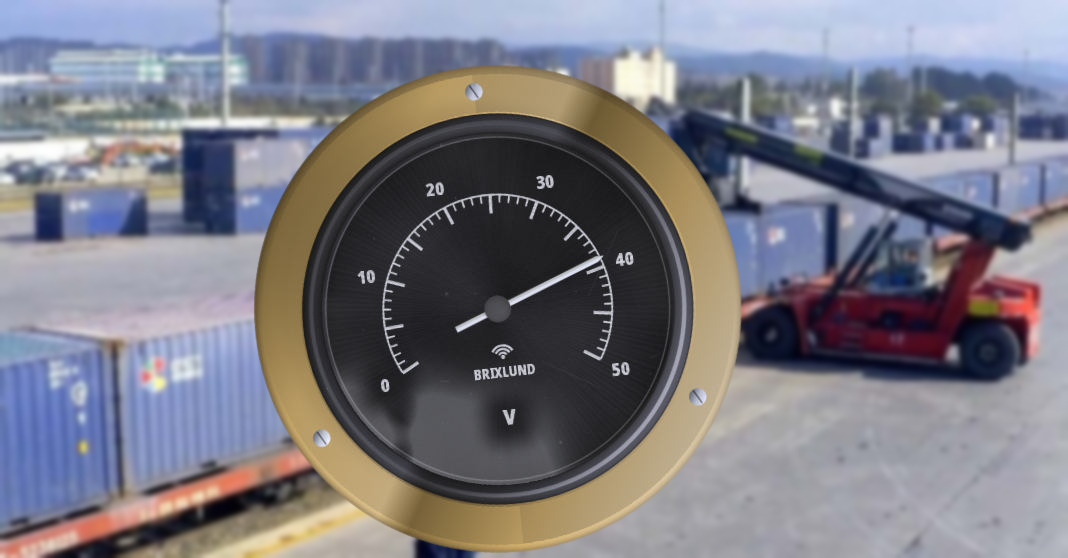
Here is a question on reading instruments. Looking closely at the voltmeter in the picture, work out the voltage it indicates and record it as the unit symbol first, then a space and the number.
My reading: V 39
